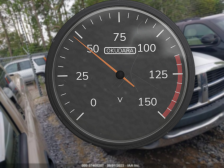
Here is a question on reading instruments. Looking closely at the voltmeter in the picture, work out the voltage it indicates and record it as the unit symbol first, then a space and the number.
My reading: V 47.5
